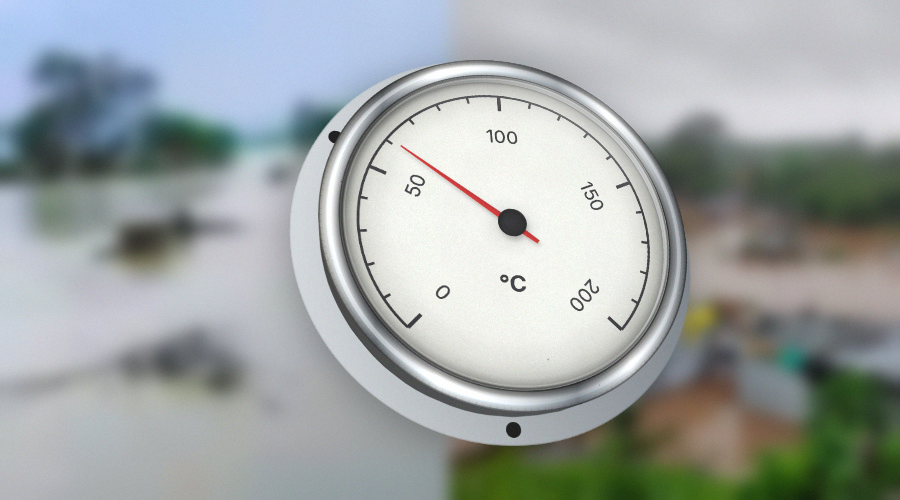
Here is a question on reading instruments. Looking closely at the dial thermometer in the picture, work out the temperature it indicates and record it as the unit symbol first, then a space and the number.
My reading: °C 60
